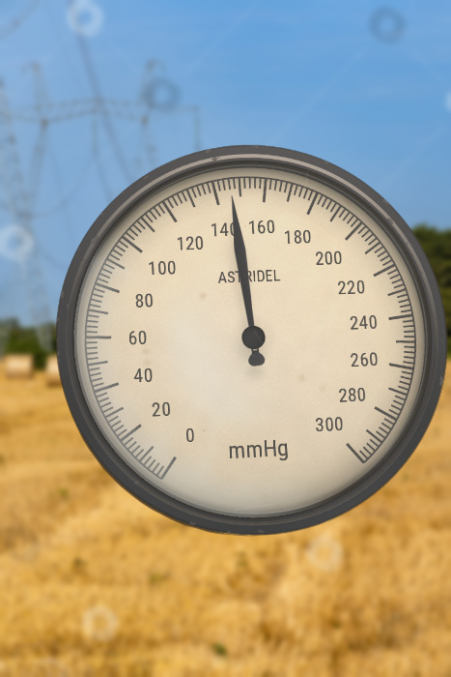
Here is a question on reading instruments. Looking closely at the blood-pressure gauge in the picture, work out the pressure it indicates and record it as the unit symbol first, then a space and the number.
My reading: mmHg 146
